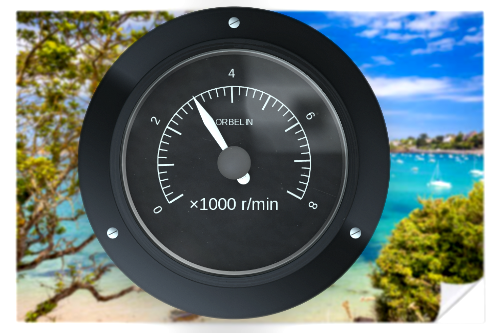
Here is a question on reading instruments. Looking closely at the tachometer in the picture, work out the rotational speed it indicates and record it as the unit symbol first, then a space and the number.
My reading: rpm 3000
